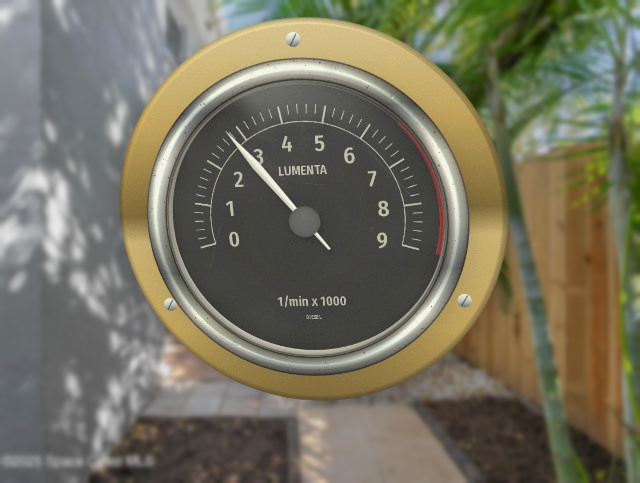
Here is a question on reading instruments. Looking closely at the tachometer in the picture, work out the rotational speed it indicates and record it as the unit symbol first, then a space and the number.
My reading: rpm 2800
